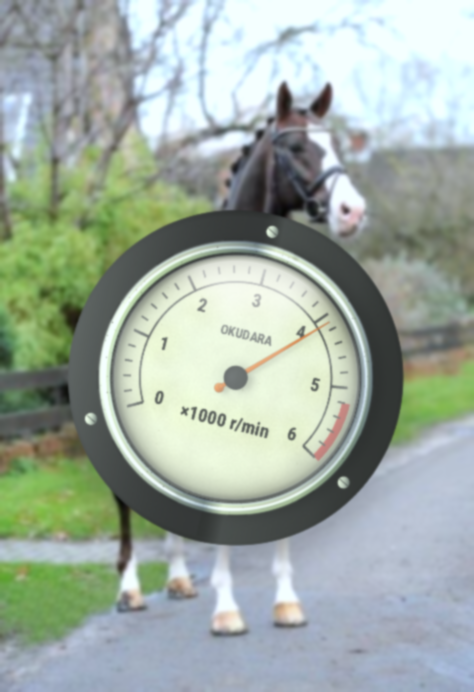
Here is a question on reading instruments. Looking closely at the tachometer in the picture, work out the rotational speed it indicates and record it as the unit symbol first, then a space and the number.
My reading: rpm 4100
